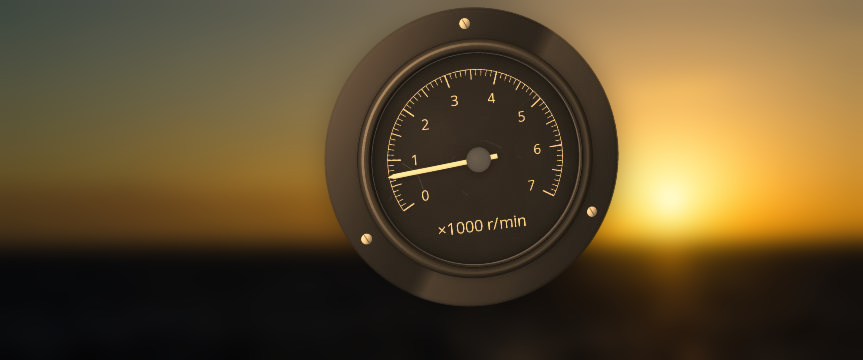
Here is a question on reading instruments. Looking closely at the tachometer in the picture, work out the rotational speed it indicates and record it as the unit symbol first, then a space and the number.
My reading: rpm 700
